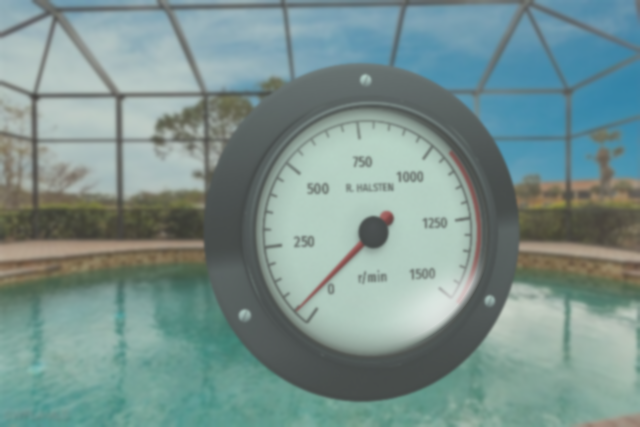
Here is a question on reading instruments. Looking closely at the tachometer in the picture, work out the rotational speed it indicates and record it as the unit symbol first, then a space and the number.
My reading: rpm 50
